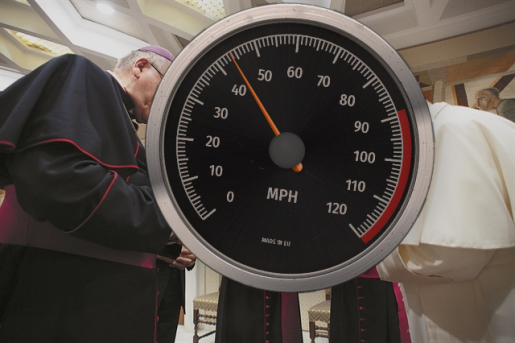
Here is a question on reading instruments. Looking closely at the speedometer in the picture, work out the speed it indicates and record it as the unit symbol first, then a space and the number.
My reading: mph 44
